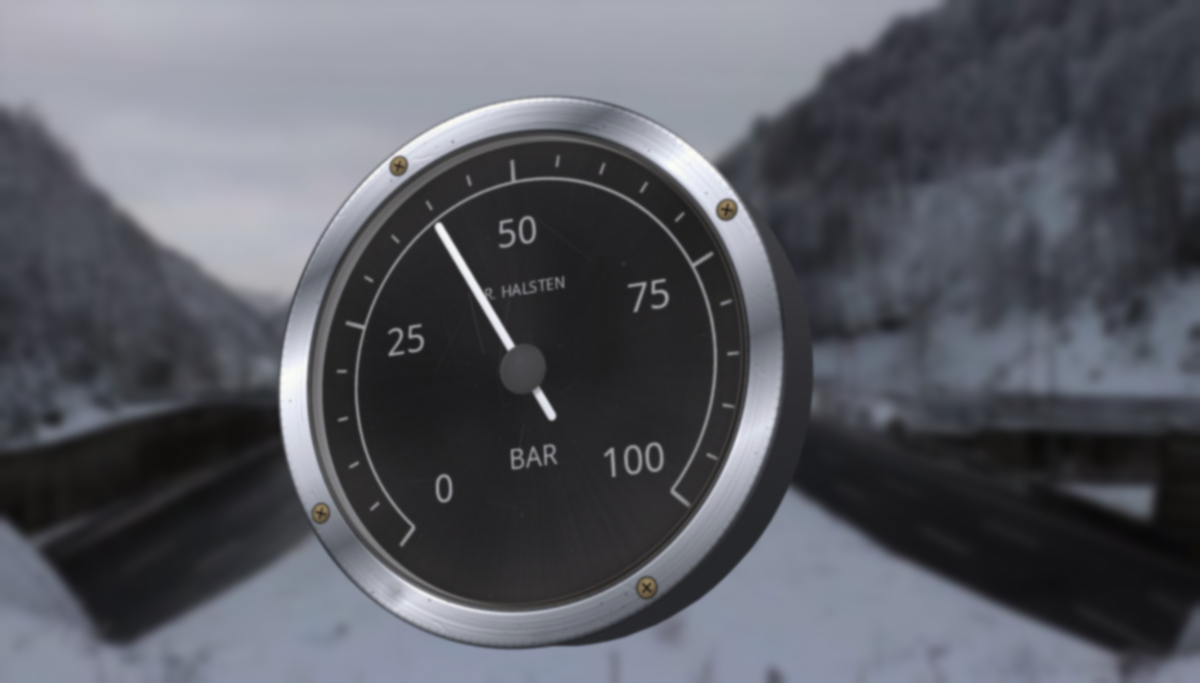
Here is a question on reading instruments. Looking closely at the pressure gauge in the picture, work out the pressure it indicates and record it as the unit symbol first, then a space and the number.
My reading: bar 40
